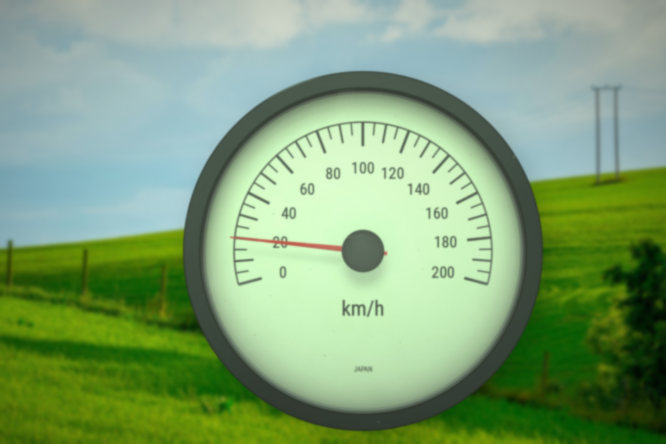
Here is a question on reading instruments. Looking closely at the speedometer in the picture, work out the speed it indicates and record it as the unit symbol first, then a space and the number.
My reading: km/h 20
